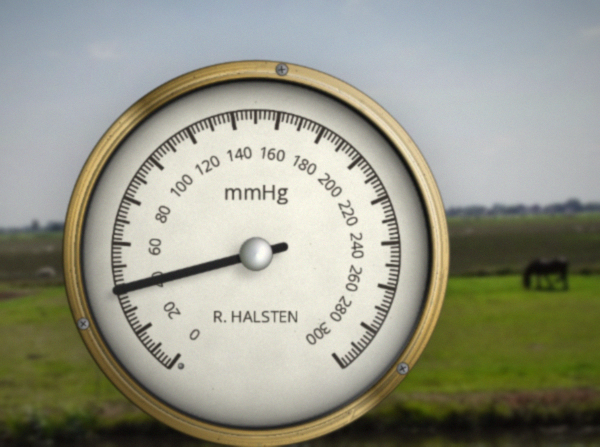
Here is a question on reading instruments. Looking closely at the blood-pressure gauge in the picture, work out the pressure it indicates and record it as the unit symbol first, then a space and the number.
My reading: mmHg 40
